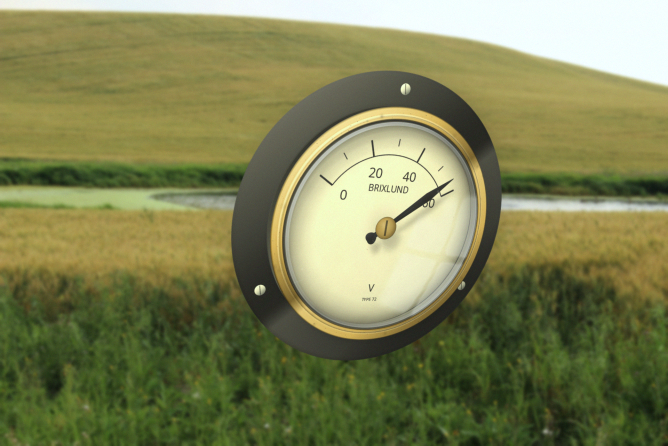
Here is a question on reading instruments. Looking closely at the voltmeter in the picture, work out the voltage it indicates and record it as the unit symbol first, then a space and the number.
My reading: V 55
